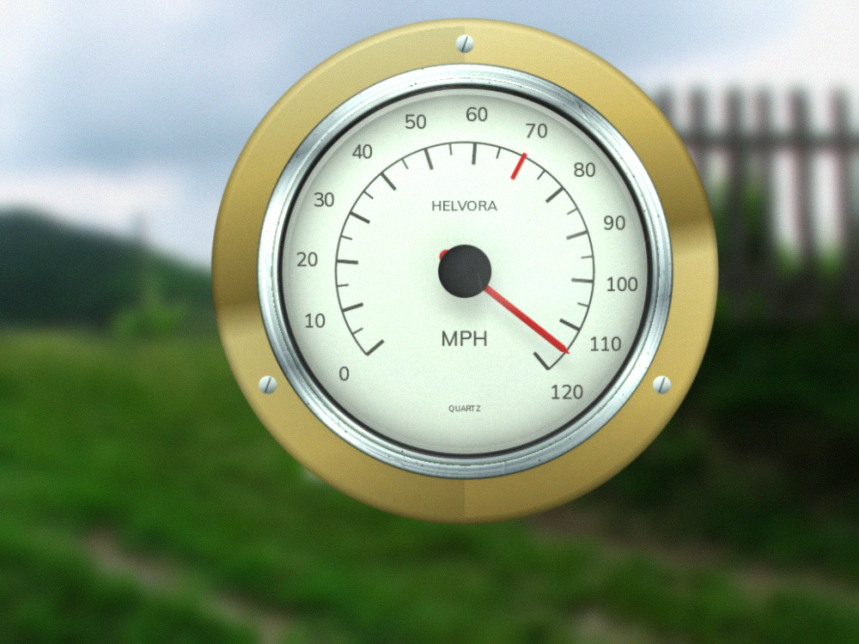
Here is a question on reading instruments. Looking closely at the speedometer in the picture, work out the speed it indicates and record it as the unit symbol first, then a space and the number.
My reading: mph 115
